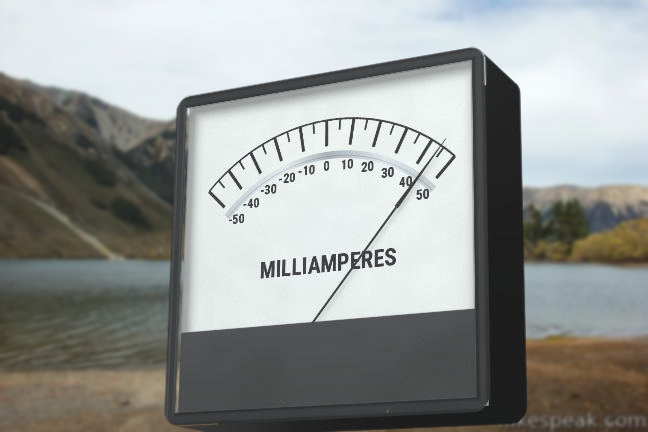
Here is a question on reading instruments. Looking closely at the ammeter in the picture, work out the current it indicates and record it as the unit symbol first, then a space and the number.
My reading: mA 45
